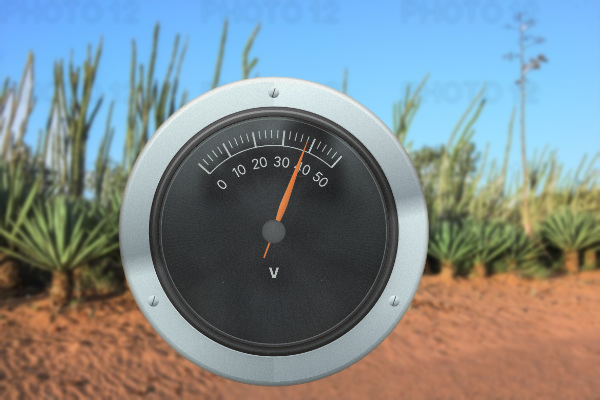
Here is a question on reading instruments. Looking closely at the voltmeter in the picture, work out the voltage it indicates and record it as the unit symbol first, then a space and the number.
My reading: V 38
